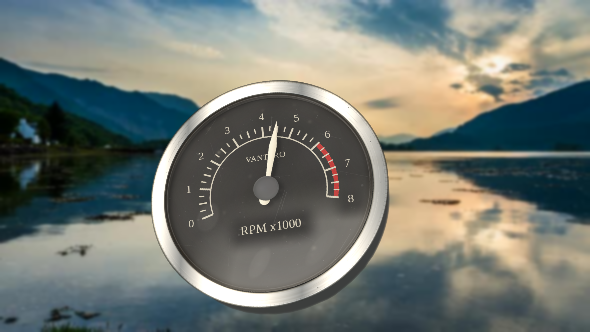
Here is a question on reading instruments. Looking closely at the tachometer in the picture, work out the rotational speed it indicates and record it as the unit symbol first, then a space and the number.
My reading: rpm 4500
